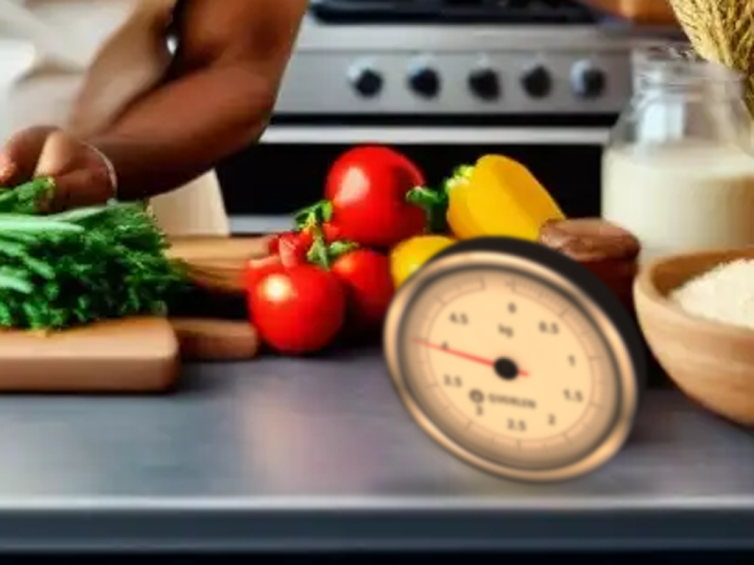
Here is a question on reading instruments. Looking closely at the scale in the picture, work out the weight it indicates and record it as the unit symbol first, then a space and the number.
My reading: kg 4
